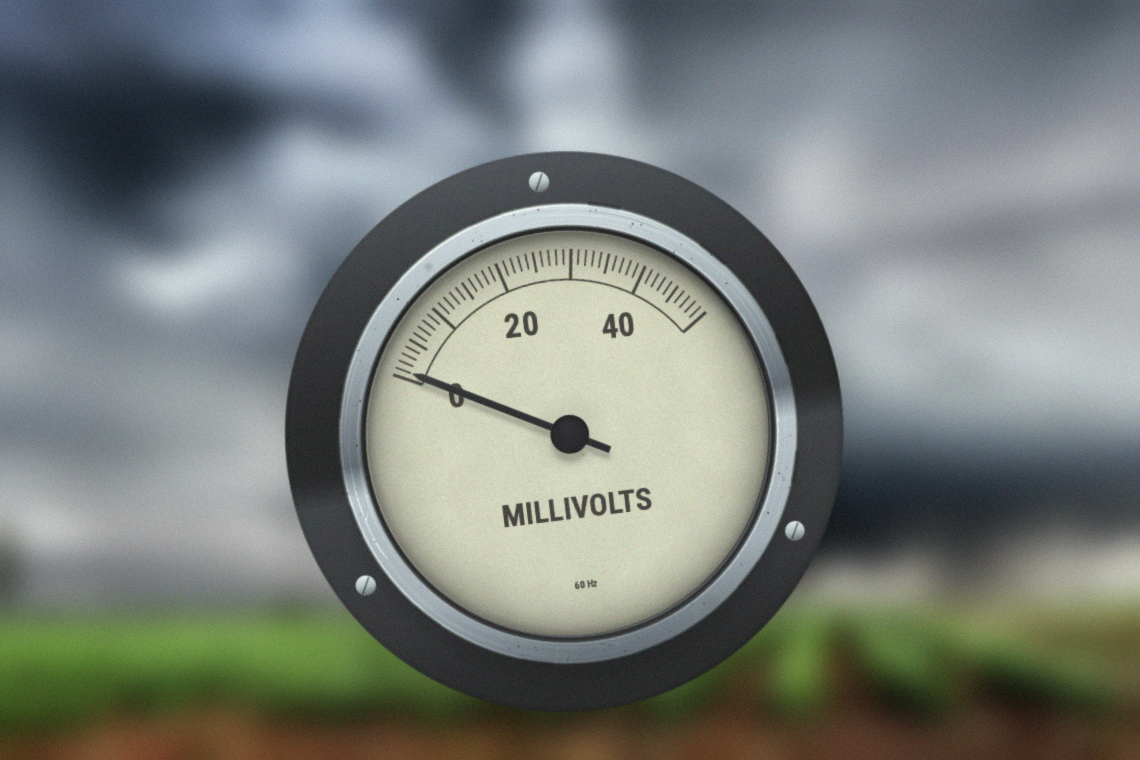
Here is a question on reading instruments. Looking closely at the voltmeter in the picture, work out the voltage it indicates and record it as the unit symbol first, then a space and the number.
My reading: mV 1
